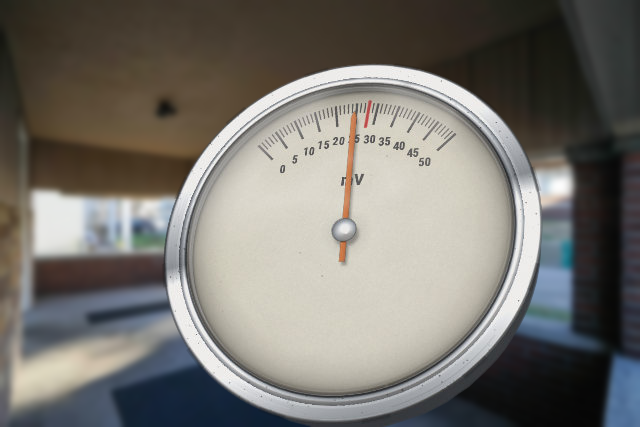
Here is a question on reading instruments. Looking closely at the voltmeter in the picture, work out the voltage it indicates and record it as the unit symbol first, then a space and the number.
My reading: mV 25
